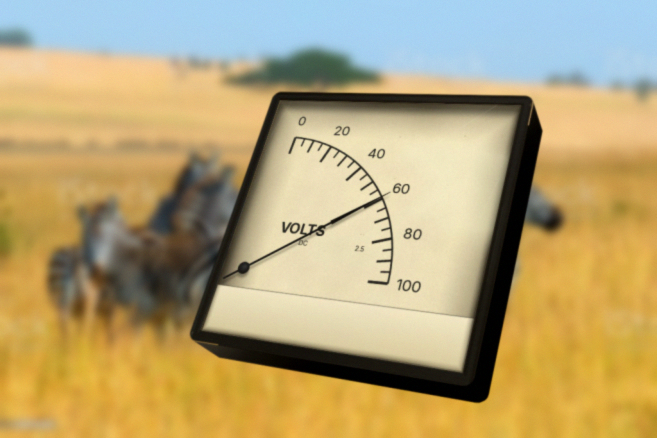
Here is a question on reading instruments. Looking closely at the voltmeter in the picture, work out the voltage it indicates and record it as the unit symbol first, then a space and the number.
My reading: V 60
